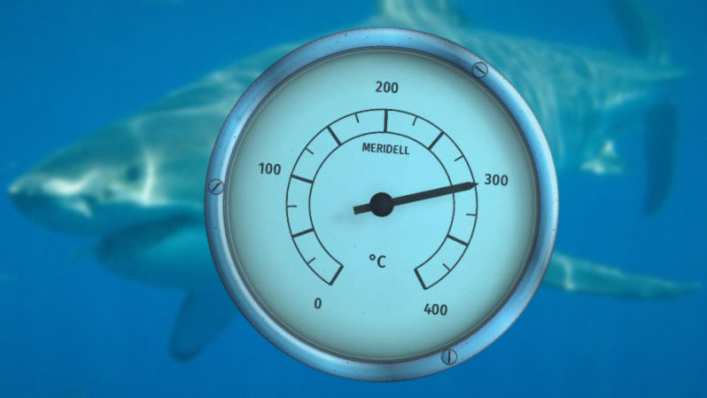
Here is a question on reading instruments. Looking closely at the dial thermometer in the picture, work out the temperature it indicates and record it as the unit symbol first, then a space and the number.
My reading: °C 300
